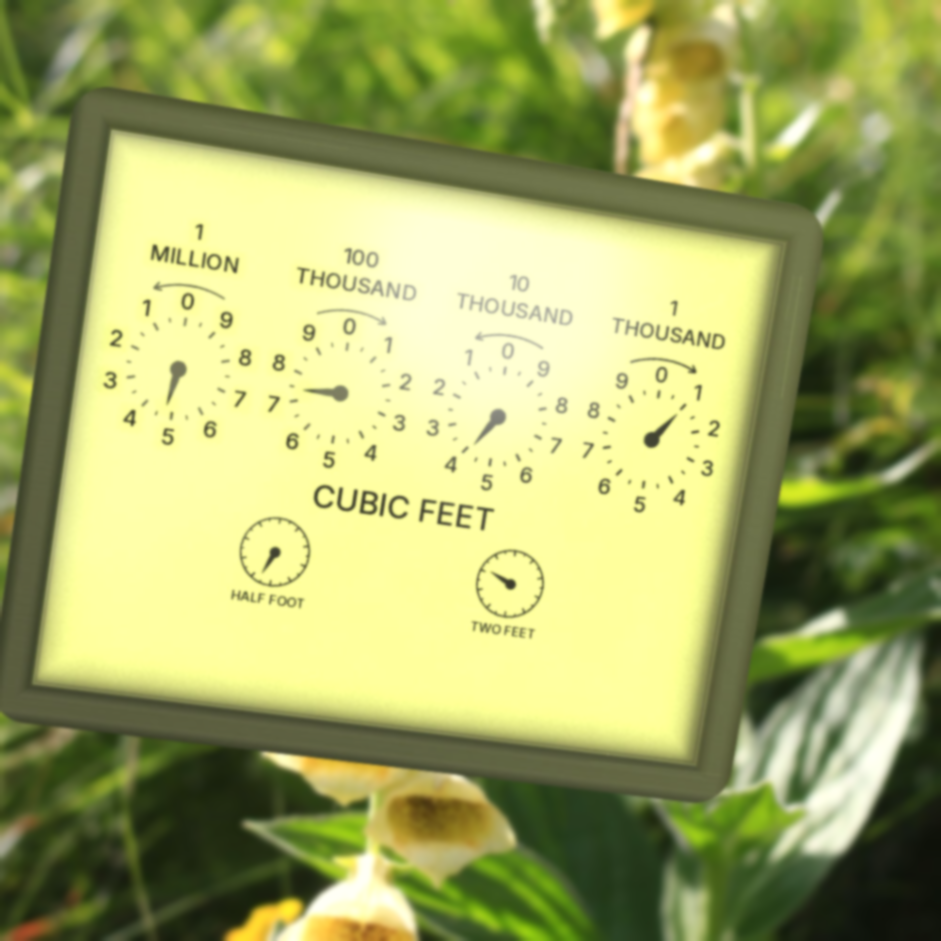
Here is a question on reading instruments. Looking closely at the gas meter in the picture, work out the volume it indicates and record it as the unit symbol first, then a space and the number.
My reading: ft³ 474100
